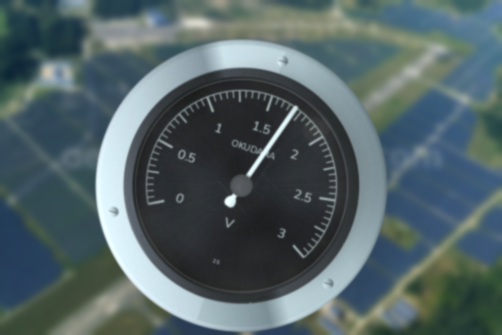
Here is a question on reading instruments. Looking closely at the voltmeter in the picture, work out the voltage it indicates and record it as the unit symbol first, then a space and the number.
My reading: V 1.7
